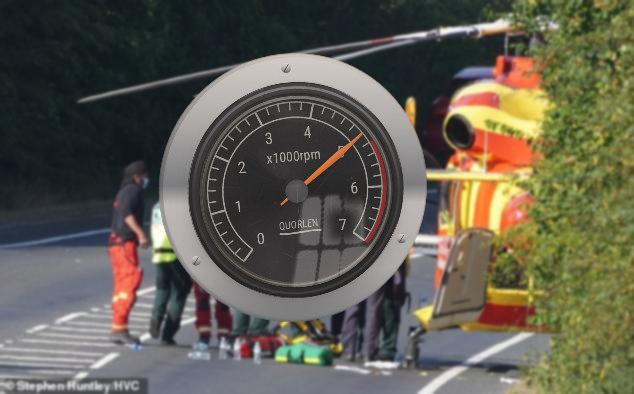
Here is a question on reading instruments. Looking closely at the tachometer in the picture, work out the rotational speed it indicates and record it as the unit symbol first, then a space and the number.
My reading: rpm 5000
